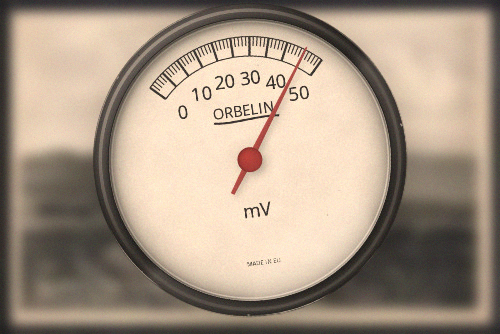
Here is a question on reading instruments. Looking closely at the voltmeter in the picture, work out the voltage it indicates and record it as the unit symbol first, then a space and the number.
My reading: mV 45
